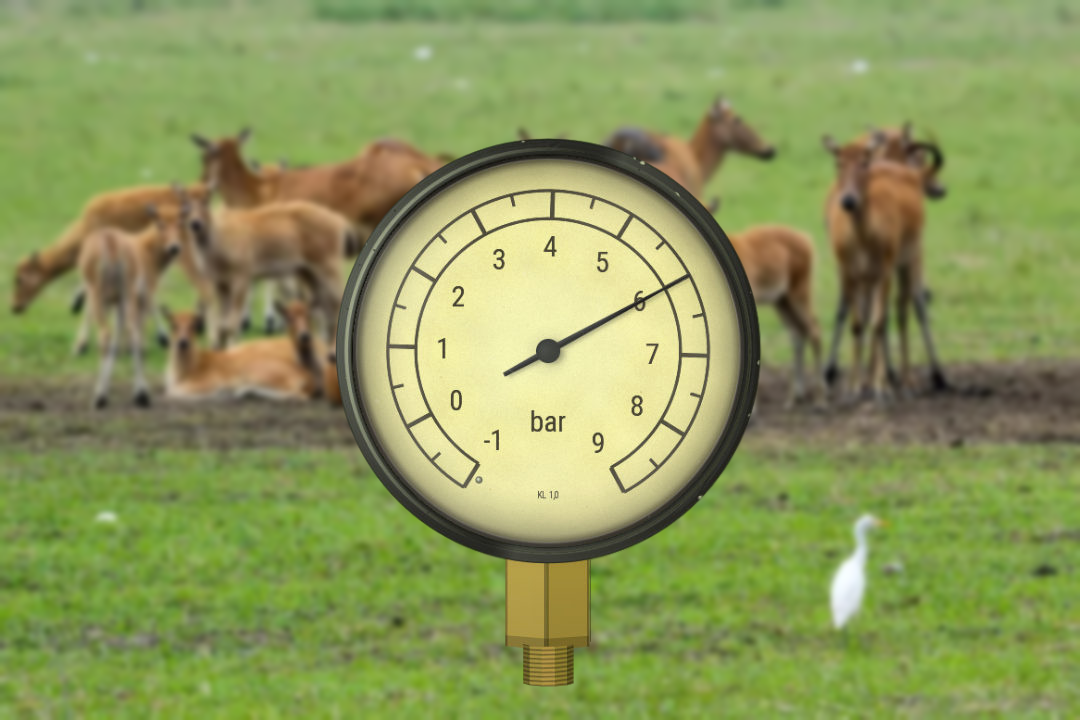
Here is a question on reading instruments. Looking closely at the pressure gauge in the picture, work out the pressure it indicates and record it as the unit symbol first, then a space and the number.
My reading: bar 6
